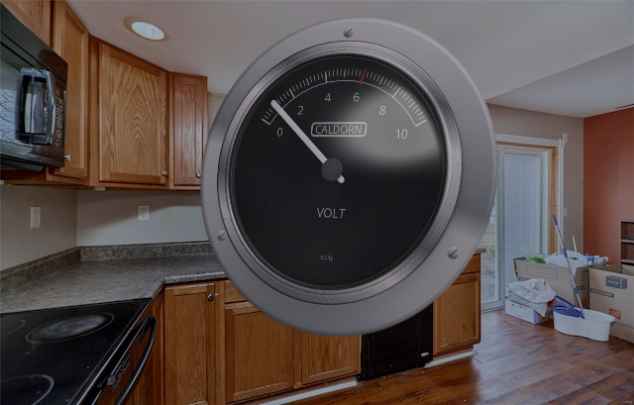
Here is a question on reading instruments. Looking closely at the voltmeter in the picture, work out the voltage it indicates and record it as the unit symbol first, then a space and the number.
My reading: V 1
